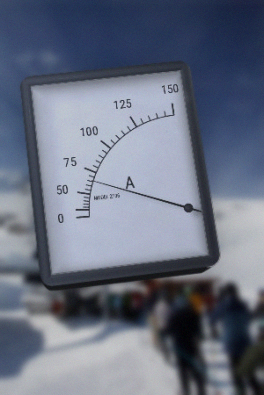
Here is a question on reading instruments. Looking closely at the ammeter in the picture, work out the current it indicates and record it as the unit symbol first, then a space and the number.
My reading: A 65
